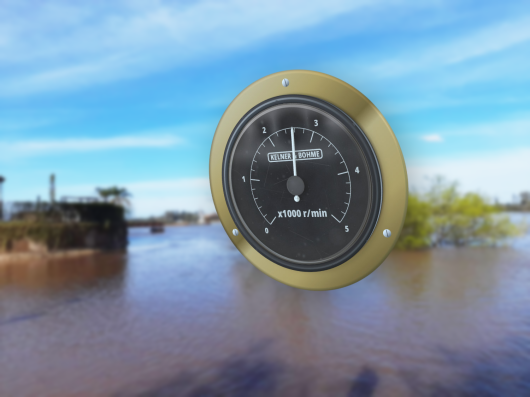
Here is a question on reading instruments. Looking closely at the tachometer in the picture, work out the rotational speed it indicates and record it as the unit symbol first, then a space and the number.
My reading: rpm 2600
